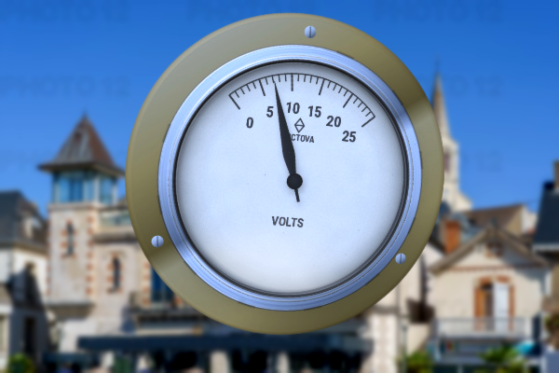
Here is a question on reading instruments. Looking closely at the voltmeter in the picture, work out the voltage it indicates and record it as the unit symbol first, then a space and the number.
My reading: V 7
